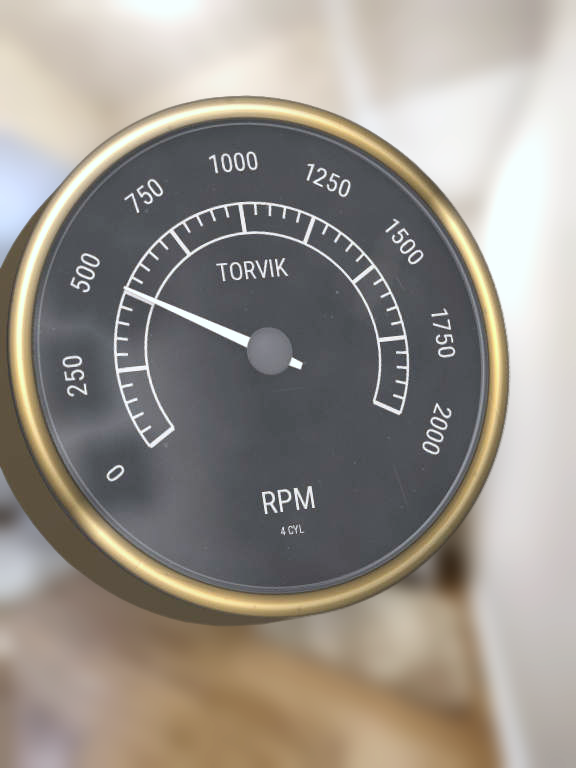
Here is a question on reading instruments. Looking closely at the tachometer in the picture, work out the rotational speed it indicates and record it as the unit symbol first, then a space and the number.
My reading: rpm 500
